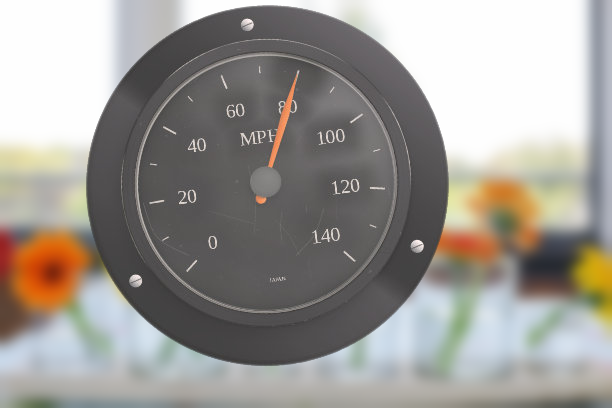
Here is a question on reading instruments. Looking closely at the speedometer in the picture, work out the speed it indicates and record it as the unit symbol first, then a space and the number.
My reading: mph 80
